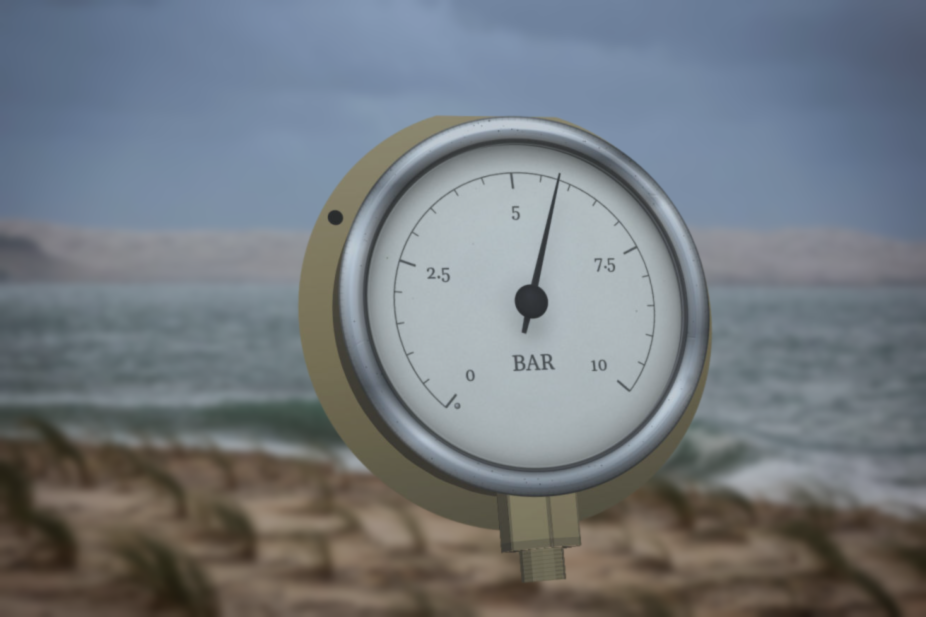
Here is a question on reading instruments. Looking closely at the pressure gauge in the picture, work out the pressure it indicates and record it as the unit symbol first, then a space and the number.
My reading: bar 5.75
